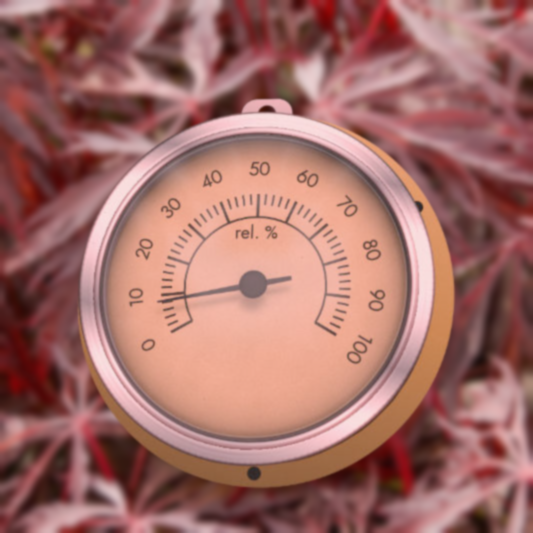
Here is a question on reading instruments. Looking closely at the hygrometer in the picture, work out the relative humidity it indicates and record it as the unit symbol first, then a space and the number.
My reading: % 8
